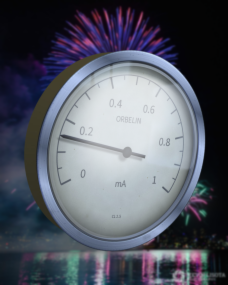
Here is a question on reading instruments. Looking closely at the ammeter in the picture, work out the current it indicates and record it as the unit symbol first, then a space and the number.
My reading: mA 0.15
